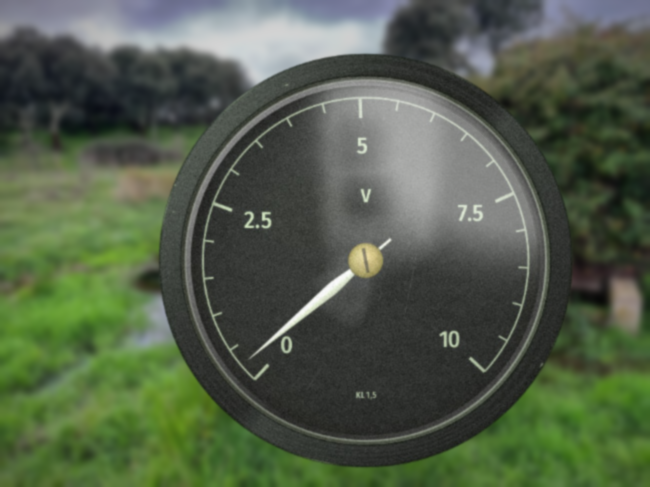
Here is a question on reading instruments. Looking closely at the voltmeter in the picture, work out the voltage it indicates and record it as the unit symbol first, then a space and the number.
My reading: V 0.25
